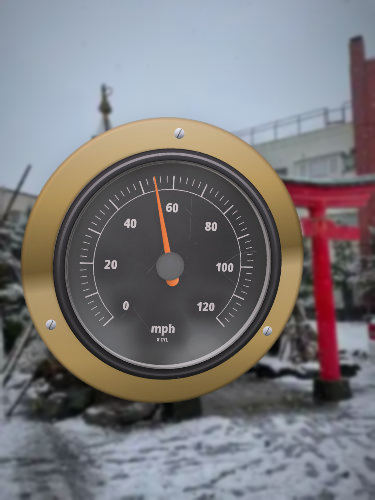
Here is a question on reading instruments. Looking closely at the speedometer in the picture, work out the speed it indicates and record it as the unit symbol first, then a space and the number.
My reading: mph 54
